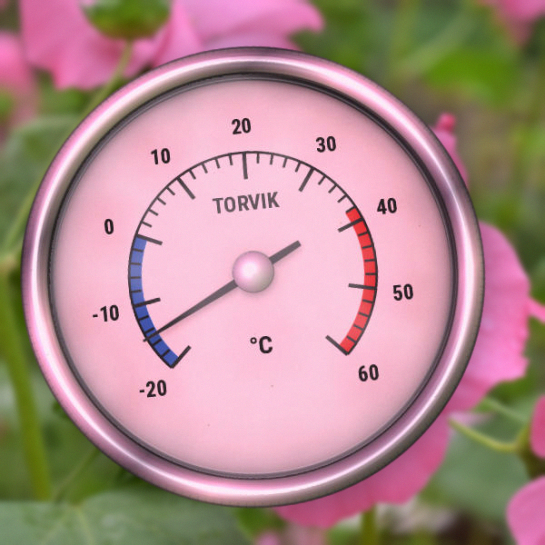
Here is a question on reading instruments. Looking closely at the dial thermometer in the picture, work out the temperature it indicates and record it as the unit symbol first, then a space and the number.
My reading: °C -15
